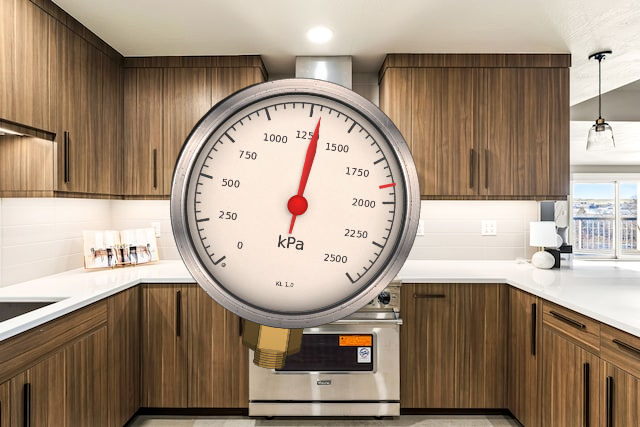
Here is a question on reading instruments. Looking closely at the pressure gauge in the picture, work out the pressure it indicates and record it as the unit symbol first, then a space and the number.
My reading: kPa 1300
